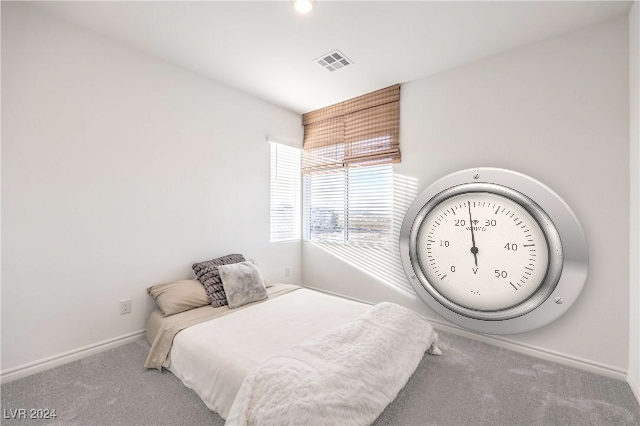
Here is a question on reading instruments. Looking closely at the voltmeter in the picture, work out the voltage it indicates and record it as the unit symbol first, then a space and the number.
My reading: V 24
